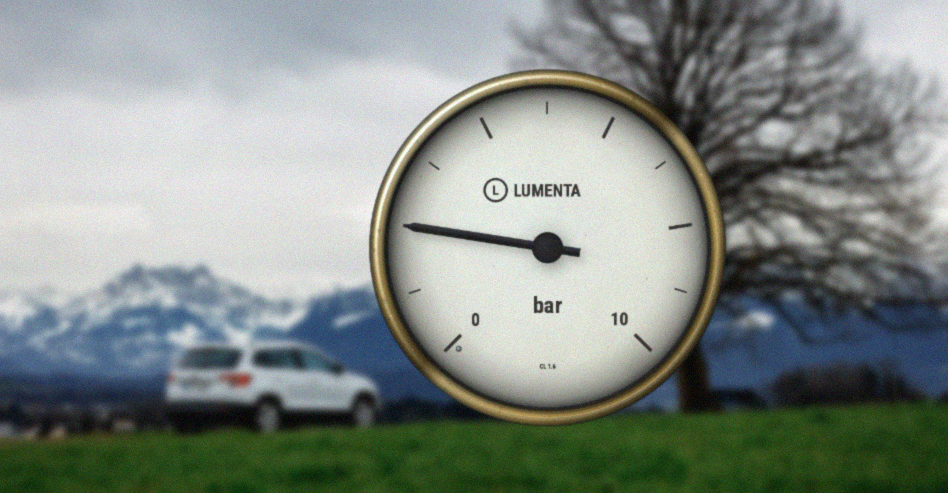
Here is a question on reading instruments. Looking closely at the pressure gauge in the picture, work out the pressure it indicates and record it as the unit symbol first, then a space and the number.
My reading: bar 2
